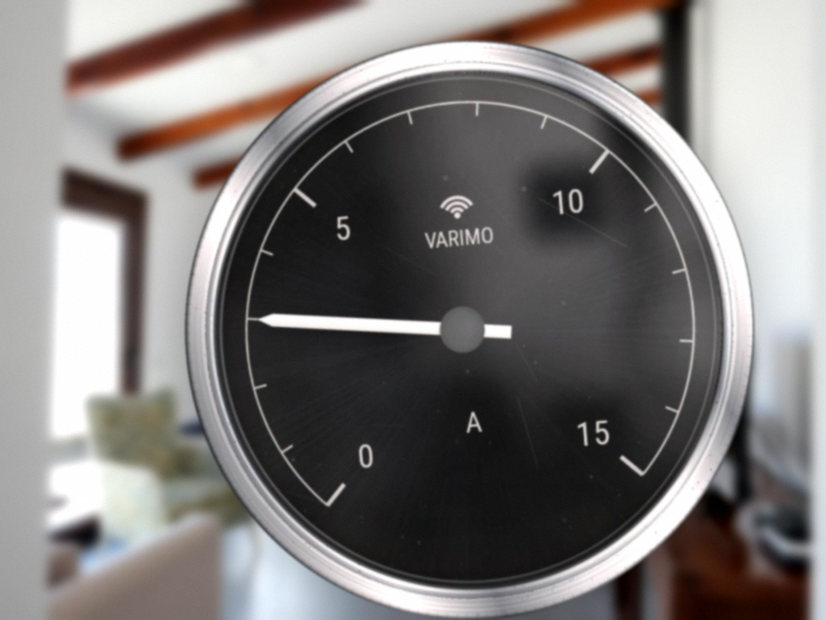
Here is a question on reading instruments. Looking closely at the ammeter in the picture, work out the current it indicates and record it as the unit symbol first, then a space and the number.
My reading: A 3
